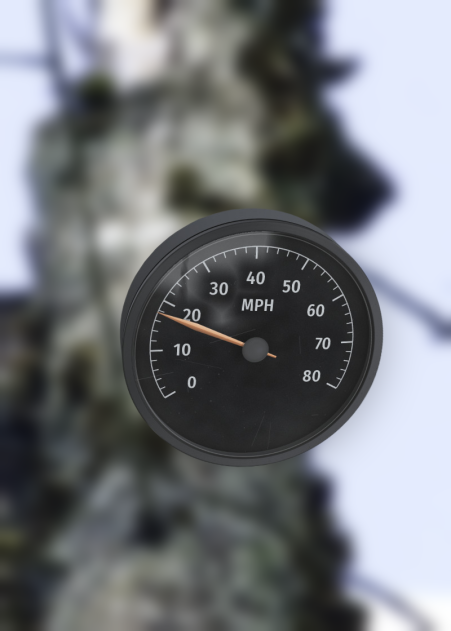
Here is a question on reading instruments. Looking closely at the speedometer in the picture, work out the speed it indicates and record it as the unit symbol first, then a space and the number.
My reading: mph 18
